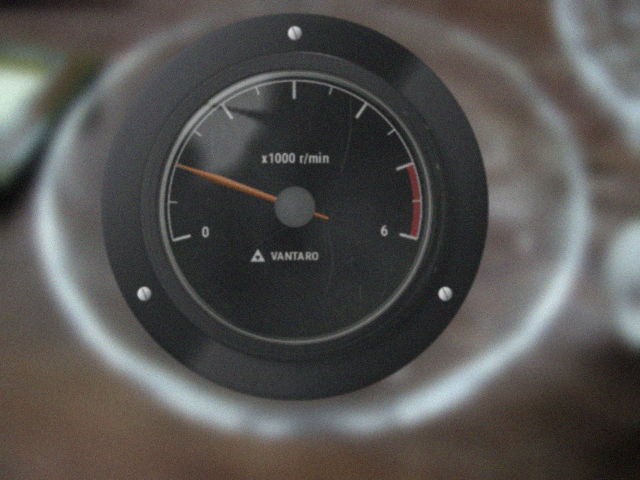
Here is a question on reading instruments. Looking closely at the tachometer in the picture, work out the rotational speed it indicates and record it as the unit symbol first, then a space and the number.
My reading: rpm 1000
